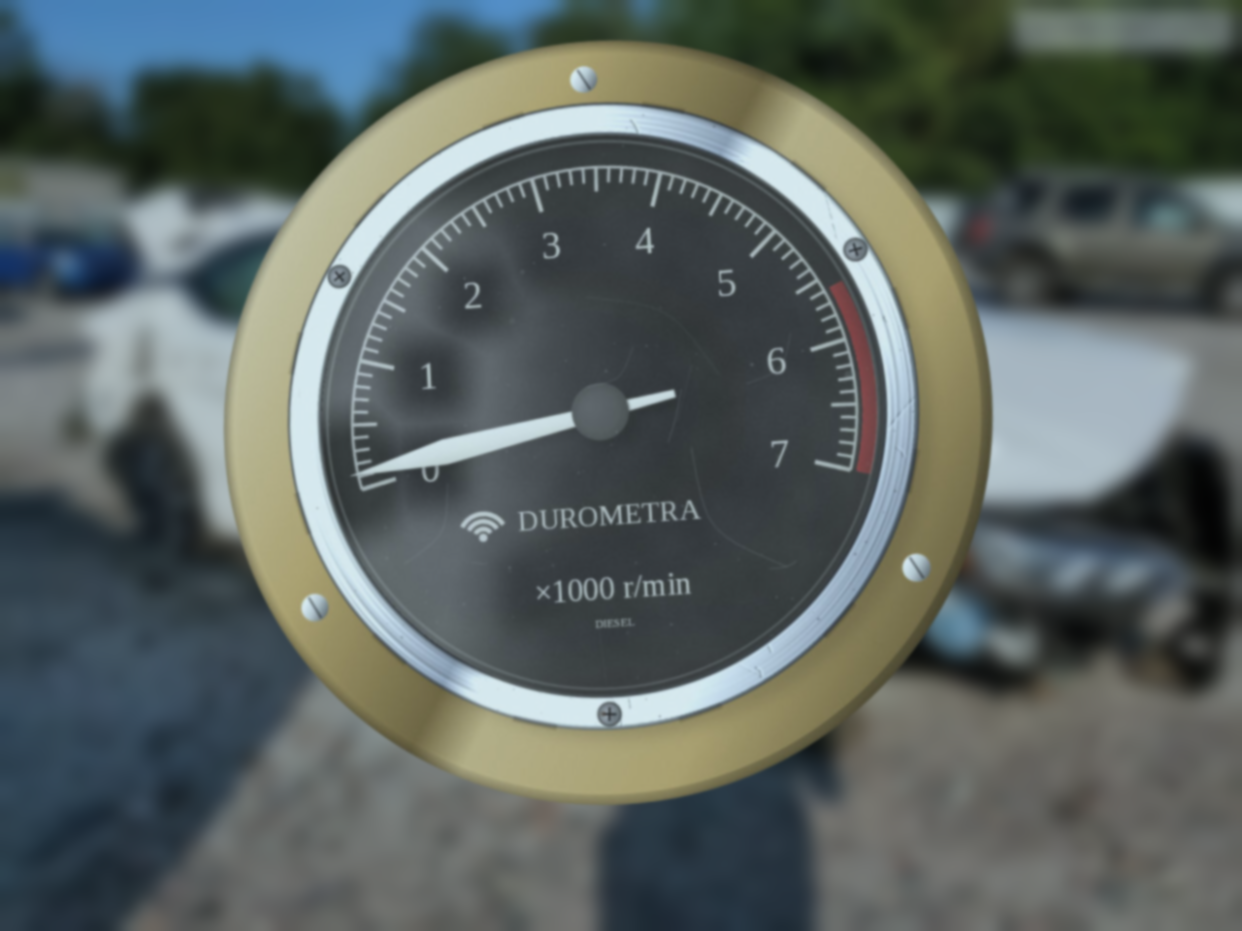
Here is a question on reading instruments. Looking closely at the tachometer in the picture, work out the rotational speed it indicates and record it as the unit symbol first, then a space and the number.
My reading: rpm 100
